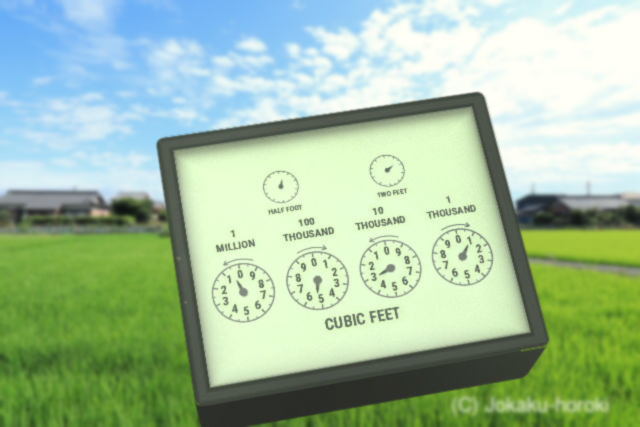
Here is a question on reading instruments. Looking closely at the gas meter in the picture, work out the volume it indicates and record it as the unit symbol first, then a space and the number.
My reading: ft³ 53100
